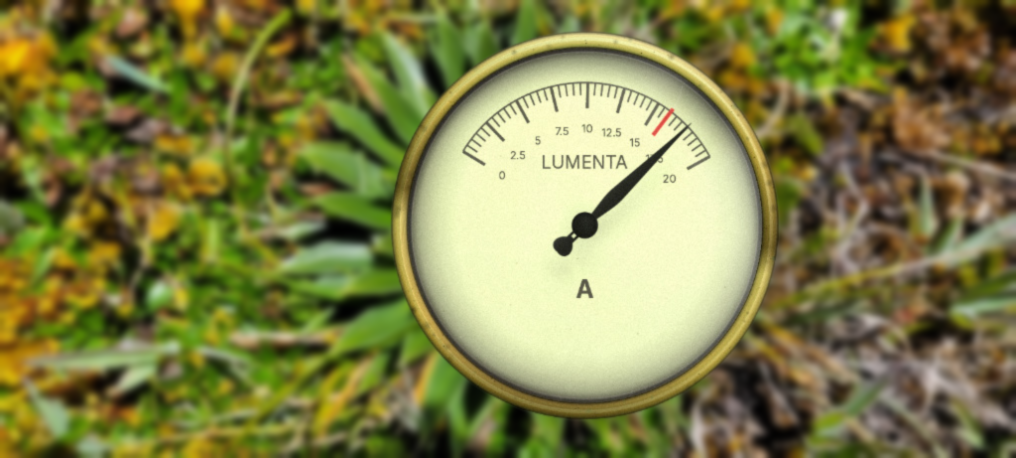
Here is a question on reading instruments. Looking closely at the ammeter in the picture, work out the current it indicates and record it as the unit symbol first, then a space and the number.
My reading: A 17.5
